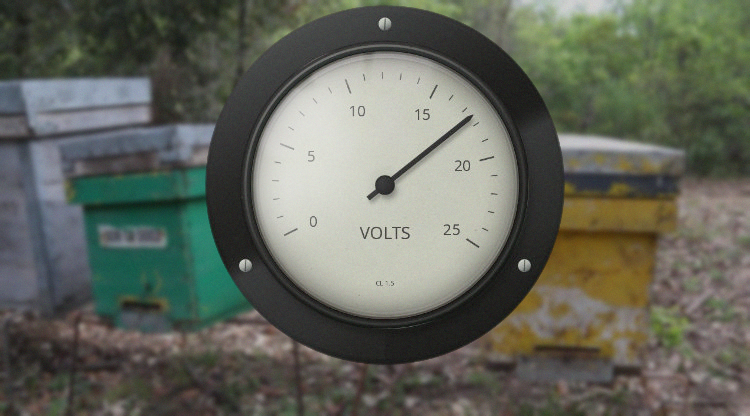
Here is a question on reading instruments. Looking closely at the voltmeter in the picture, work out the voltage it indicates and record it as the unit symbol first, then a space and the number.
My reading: V 17.5
